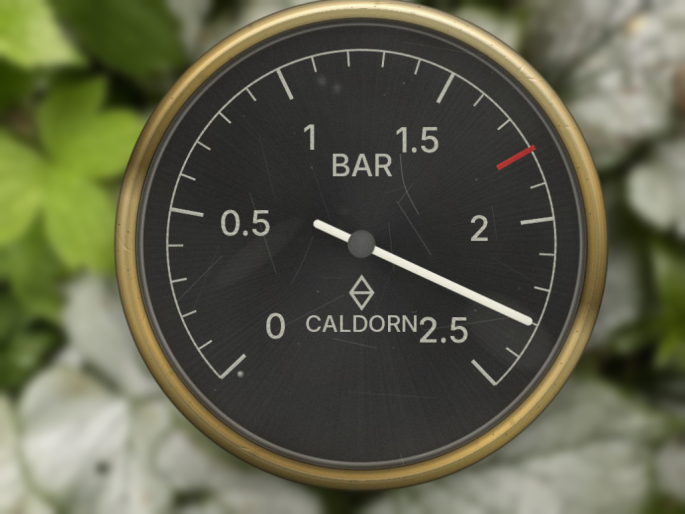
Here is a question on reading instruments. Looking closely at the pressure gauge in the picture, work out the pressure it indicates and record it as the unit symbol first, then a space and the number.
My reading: bar 2.3
